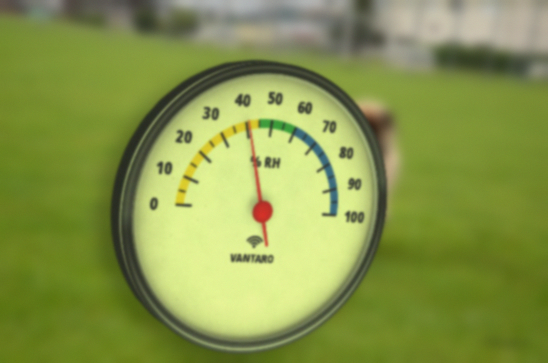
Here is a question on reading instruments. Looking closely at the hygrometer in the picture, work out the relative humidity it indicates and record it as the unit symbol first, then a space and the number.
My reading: % 40
